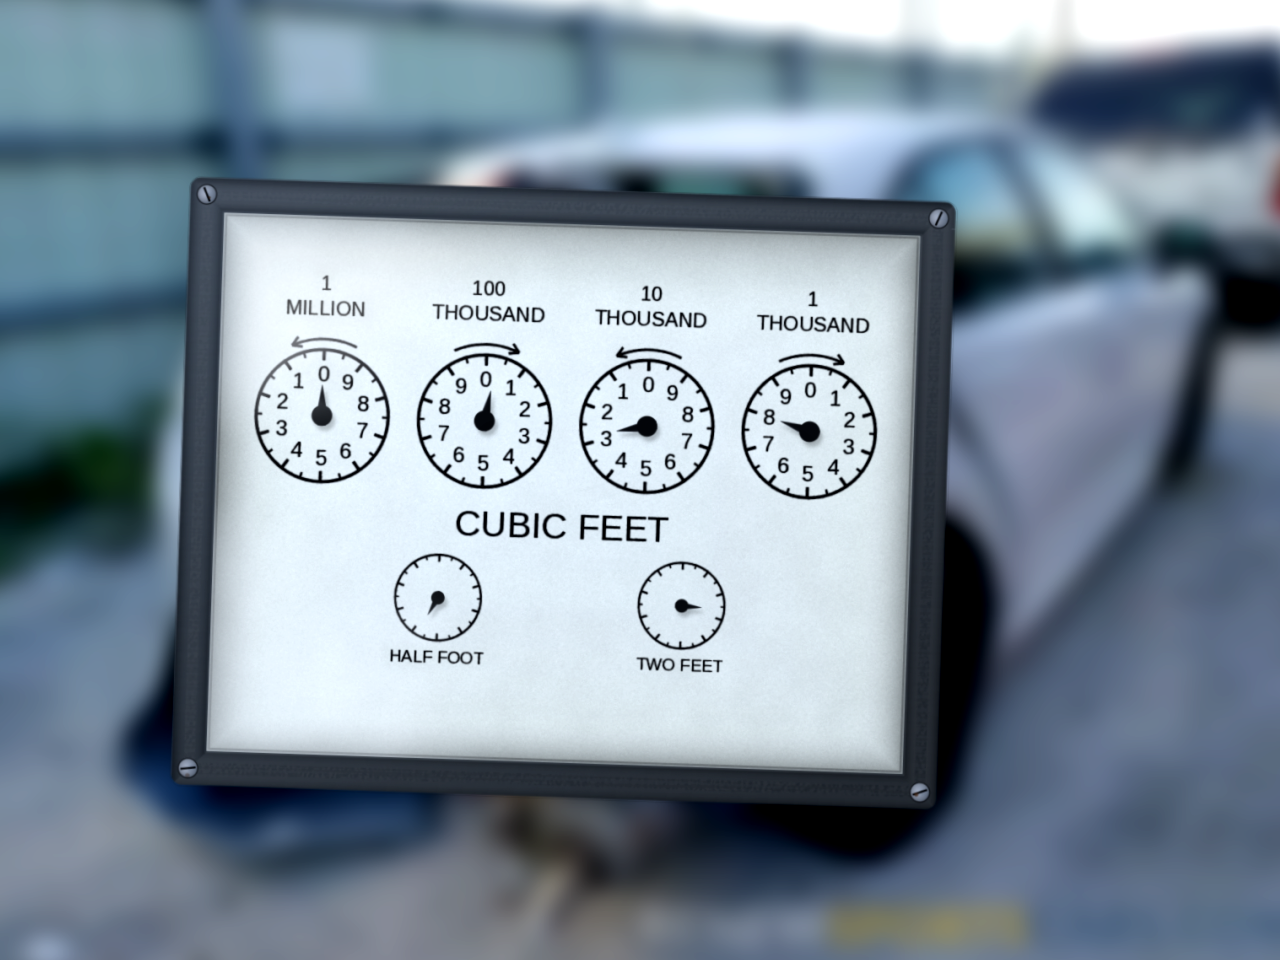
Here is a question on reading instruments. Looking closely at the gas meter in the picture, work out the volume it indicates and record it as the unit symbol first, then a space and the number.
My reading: ft³ 2800
